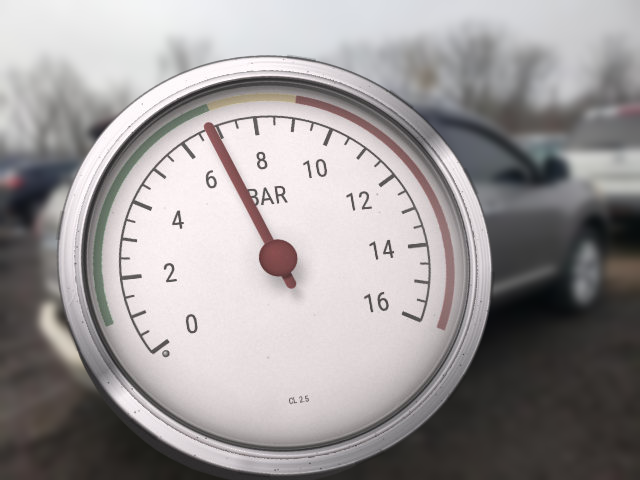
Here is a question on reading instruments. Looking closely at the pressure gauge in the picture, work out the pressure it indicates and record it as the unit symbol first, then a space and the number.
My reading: bar 6.75
